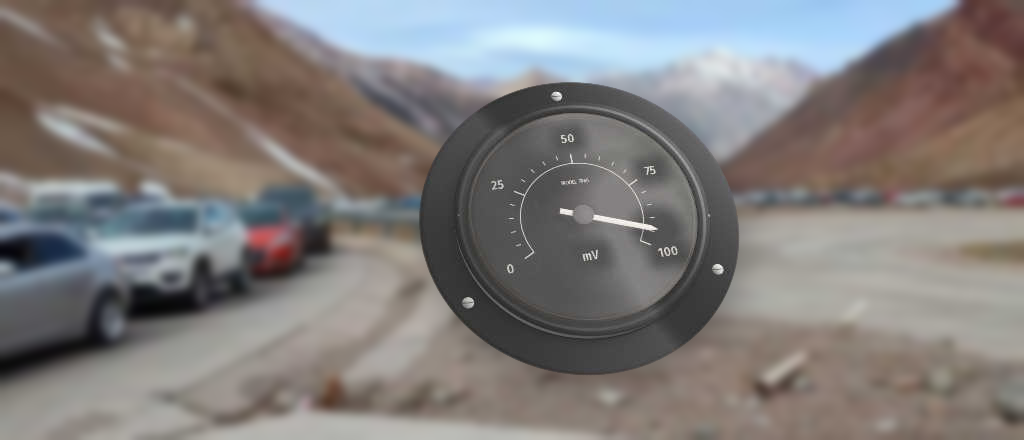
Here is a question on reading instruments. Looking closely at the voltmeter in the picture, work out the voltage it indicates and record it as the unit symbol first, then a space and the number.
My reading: mV 95
